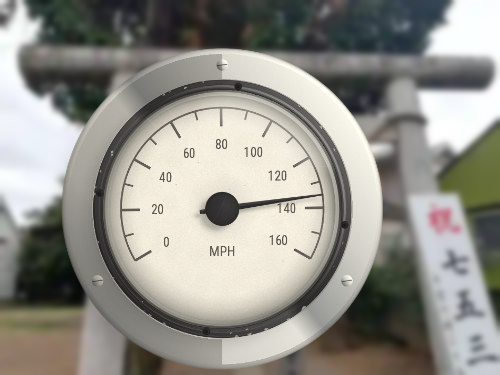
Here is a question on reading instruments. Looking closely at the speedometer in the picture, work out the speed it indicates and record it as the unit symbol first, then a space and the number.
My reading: mph 135
